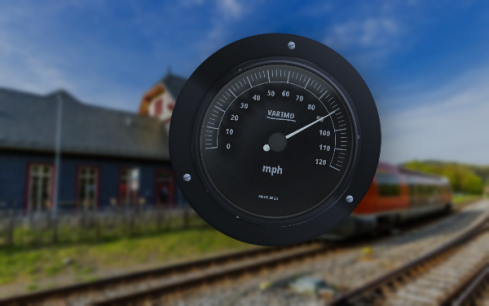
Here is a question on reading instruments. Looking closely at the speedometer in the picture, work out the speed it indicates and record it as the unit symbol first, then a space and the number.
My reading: mph 90
